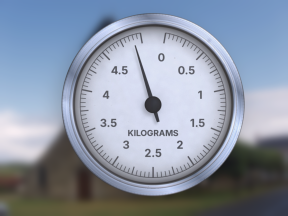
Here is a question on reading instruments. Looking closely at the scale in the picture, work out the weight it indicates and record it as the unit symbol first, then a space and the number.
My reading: kg 4.9
